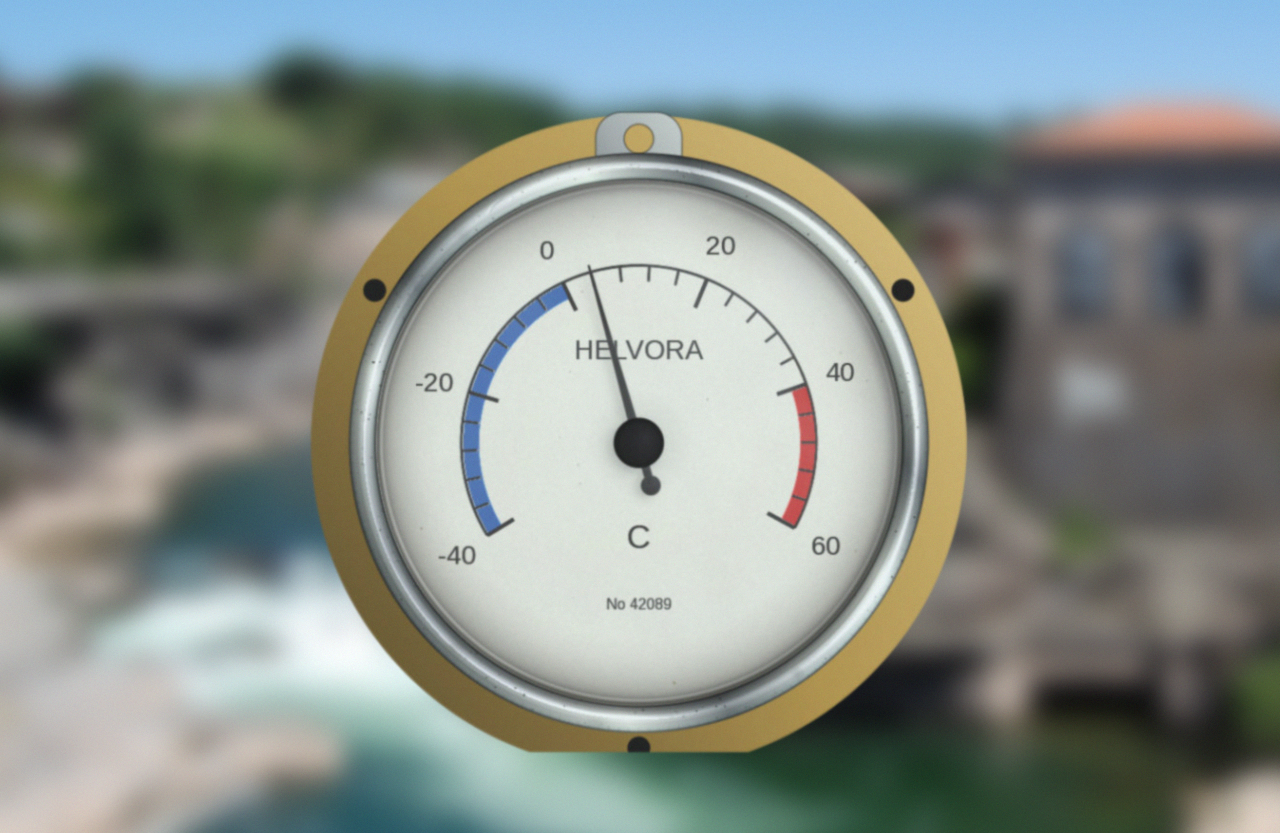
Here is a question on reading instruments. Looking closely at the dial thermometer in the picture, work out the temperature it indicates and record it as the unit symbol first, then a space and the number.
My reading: °C 4
